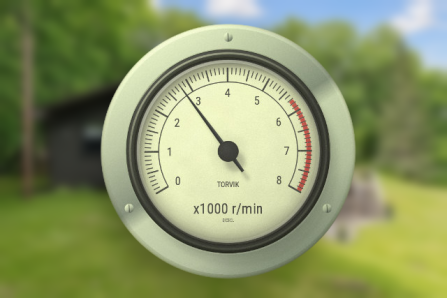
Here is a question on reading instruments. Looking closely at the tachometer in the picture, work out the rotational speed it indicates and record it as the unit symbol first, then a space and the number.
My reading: rpm 2800
